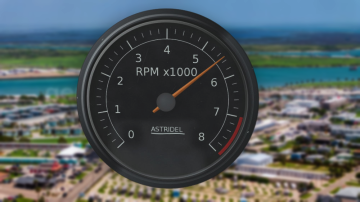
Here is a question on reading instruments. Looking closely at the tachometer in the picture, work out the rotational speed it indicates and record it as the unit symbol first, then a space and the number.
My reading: rpm 5500
